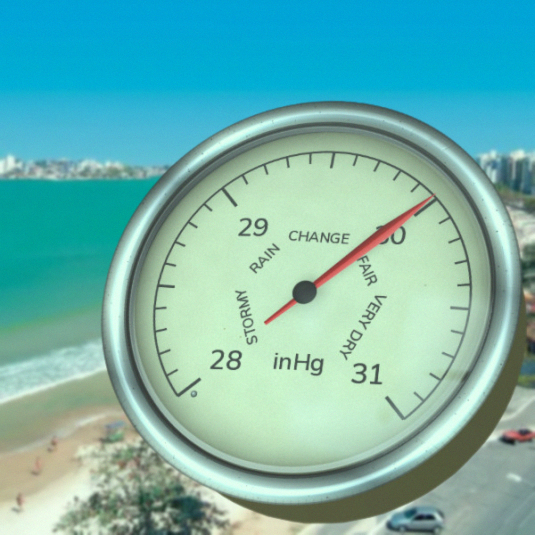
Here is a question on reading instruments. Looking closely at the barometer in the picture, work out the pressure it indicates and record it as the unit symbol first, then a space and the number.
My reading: inHg 30
